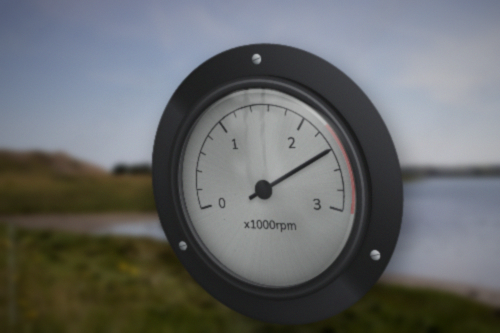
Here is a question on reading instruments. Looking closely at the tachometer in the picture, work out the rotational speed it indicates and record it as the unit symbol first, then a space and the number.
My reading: rpm 2400
